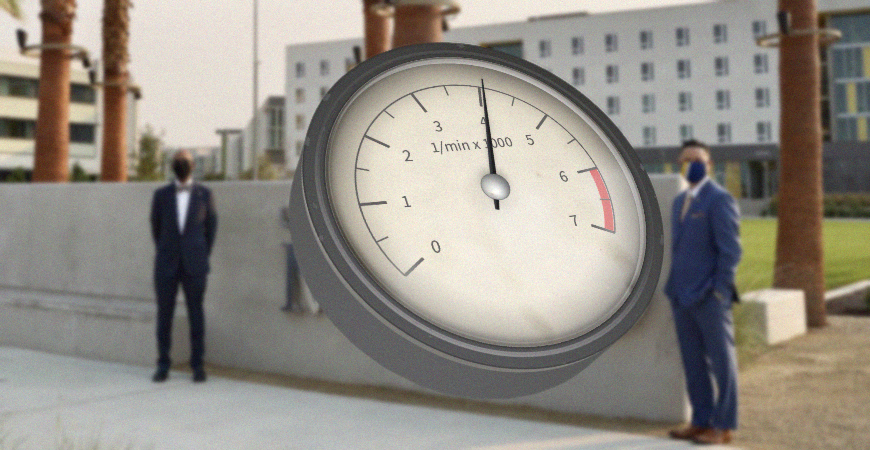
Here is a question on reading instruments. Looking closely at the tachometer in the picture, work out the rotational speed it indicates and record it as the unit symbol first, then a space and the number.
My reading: rpm 4000
